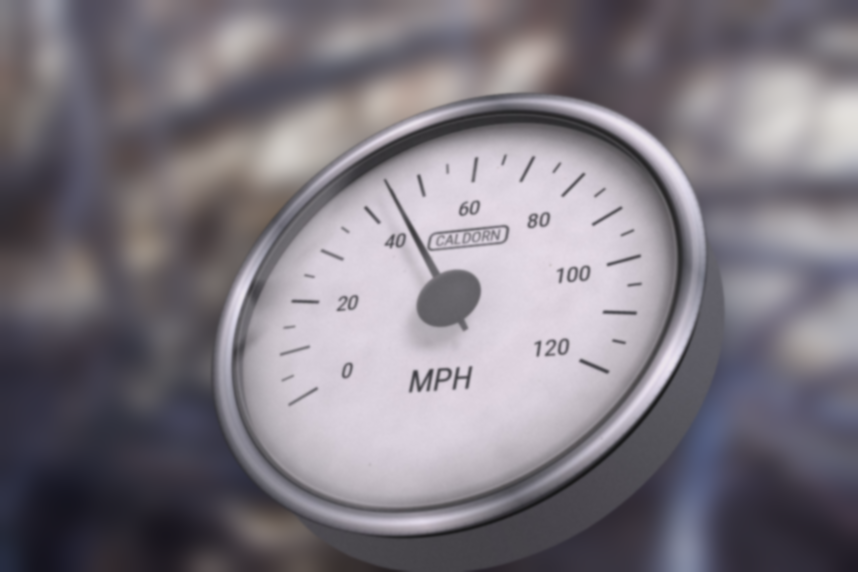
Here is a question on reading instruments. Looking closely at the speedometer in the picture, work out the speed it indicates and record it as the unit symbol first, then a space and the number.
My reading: mph 45
